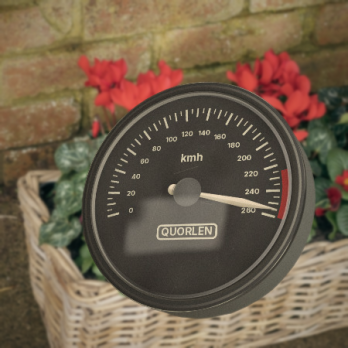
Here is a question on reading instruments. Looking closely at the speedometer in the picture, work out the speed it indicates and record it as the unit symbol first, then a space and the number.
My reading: km/h 255
